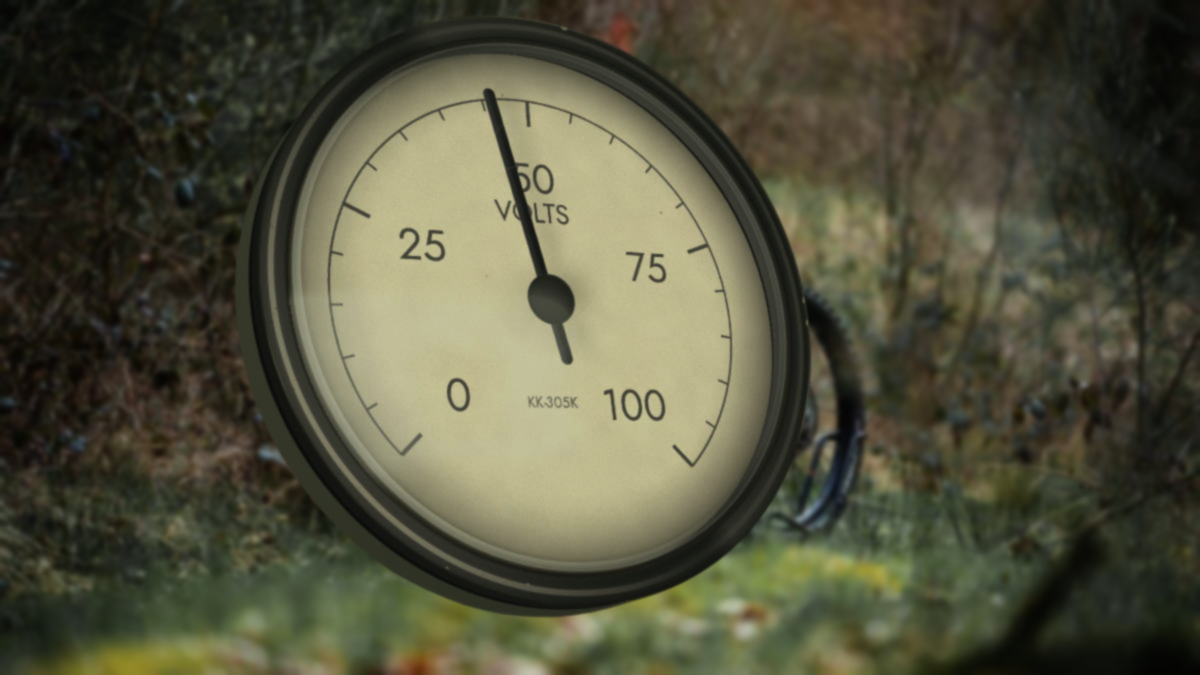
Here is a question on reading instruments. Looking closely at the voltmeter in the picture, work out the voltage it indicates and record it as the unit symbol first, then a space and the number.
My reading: V 45
